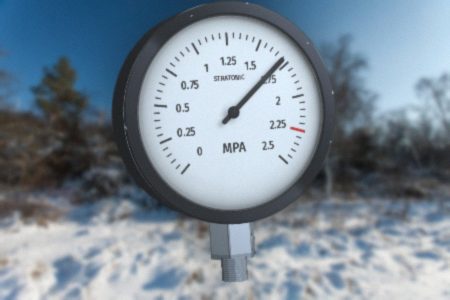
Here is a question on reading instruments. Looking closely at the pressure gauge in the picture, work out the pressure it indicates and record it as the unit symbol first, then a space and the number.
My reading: MPa 1.7
